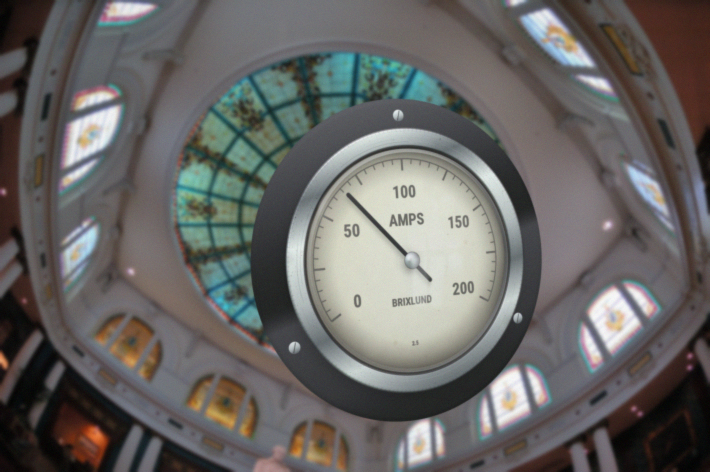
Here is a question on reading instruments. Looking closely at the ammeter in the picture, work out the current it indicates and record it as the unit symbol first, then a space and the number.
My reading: A 65
